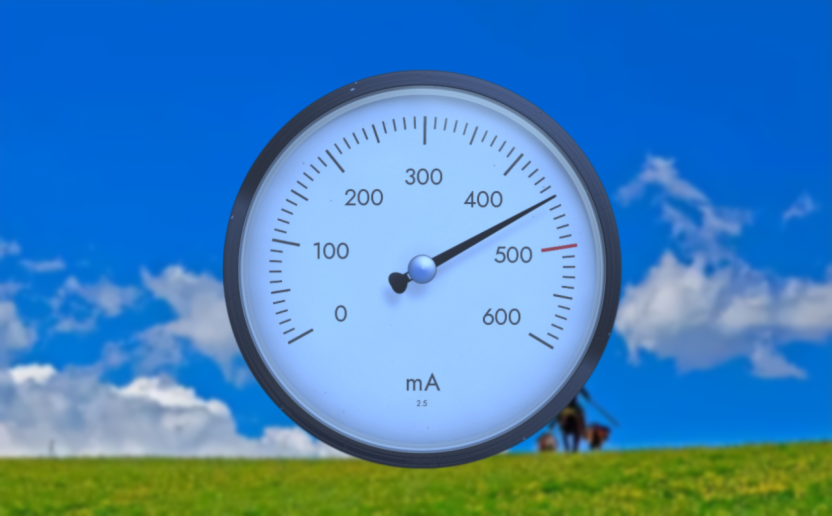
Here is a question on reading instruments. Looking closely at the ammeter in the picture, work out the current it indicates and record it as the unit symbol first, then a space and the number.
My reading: mA 450
